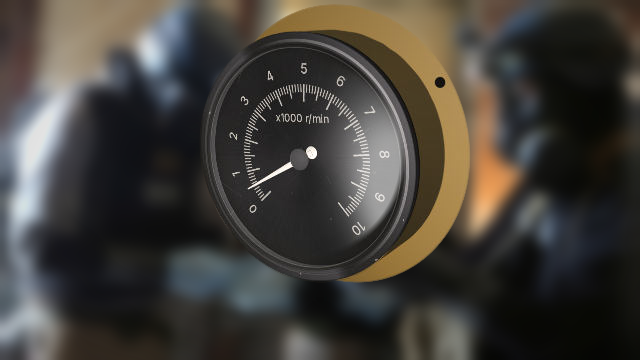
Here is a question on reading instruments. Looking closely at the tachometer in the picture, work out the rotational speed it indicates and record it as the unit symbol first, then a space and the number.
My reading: rpm 500
